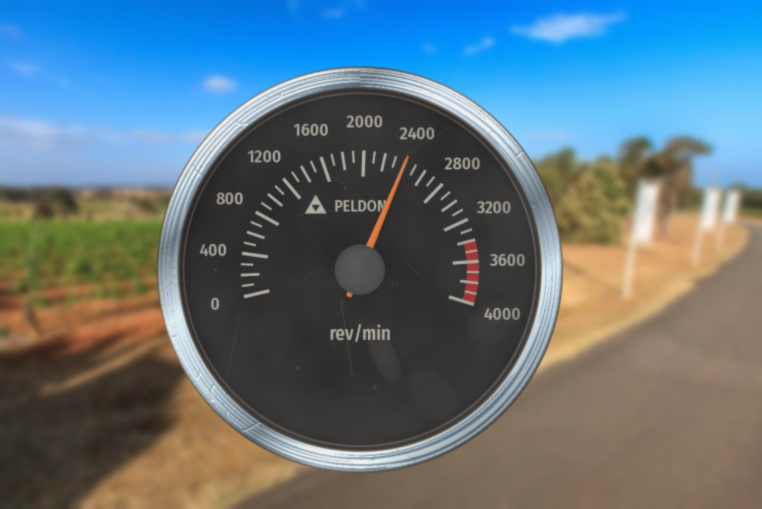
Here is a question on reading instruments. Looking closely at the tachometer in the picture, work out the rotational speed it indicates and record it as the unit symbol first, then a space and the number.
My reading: rpm 2400
